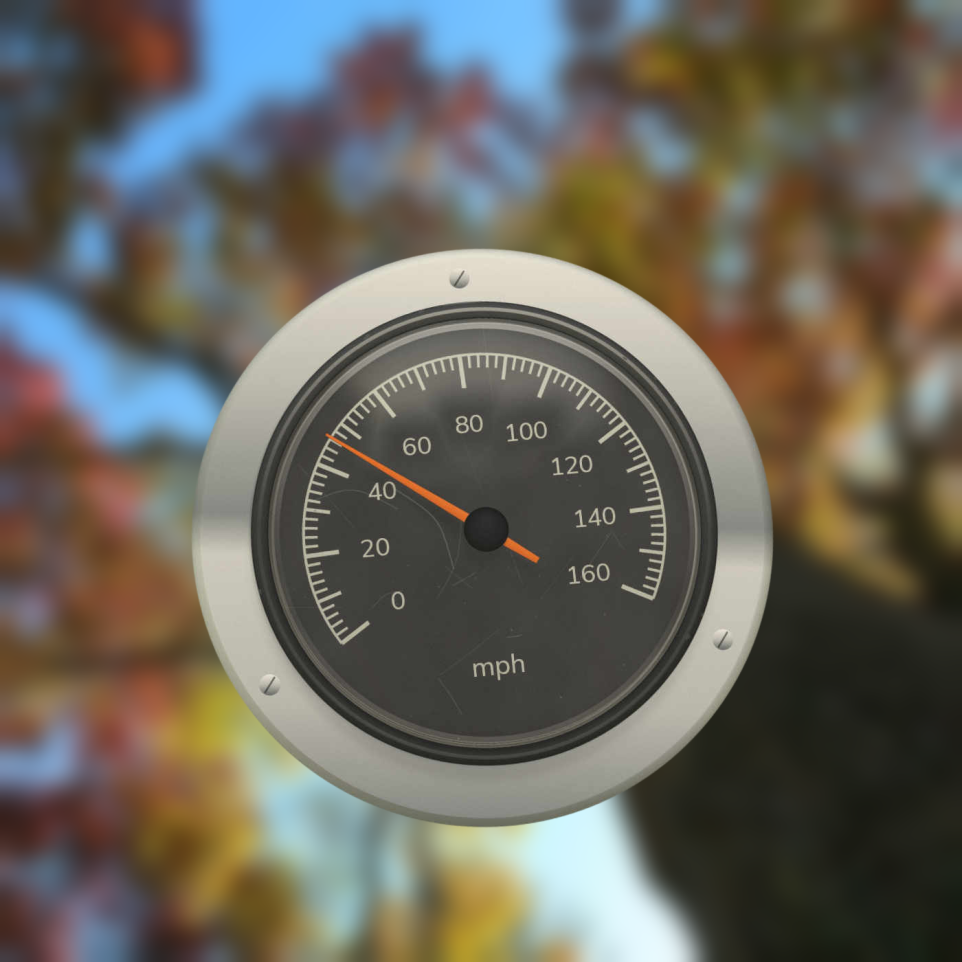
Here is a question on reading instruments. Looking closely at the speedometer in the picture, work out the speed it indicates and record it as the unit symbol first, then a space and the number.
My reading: mph 46
